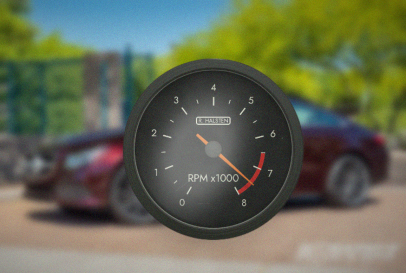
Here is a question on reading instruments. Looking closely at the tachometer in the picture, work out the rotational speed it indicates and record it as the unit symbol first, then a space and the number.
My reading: rpm 7500
